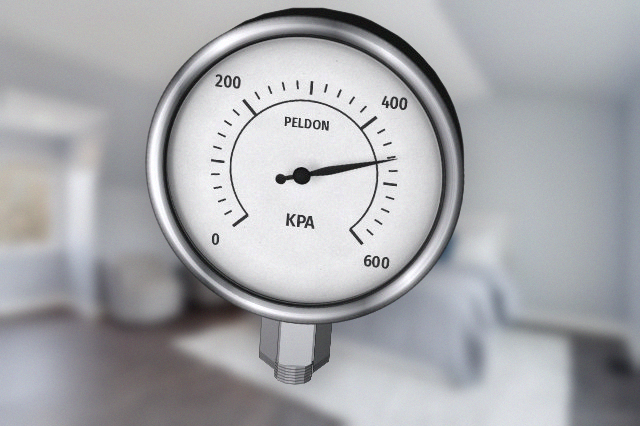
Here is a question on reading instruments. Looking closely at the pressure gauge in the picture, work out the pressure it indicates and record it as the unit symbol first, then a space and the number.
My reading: kPa 460
